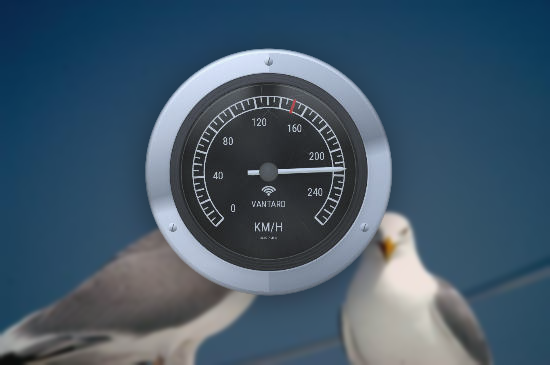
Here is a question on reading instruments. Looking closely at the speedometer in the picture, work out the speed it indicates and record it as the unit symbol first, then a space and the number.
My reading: km/h 215
